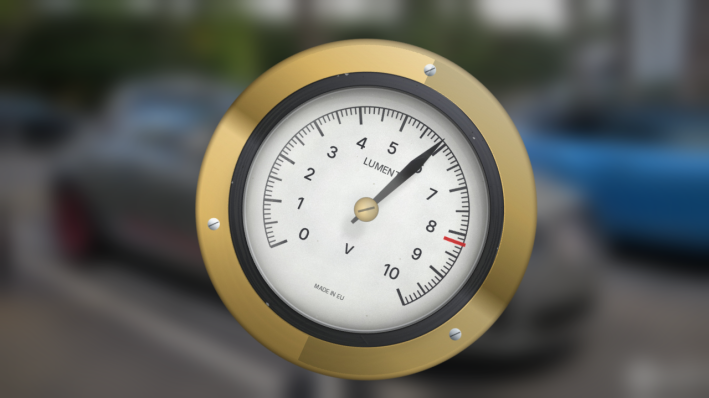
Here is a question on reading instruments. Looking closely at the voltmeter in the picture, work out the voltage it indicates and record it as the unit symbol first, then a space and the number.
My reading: V 5.9
